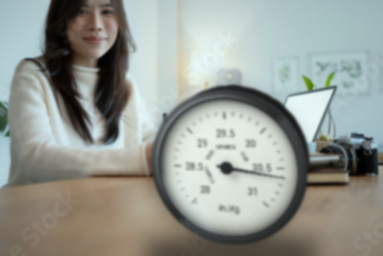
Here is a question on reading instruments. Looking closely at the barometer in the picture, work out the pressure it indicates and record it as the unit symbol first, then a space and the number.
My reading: inHg 30.6
